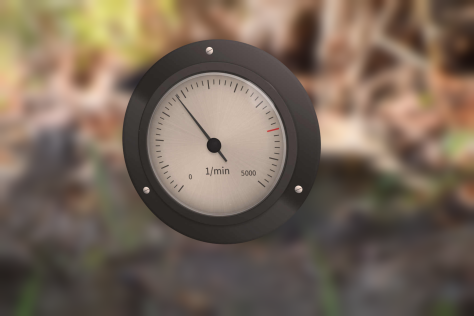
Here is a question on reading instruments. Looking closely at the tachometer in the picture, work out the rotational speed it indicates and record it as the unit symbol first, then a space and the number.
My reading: rpm 1900
